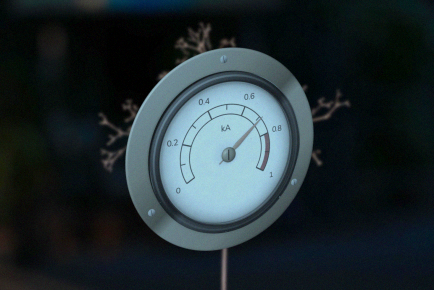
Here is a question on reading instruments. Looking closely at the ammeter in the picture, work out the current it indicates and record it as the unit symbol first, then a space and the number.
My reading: kA 0.7
